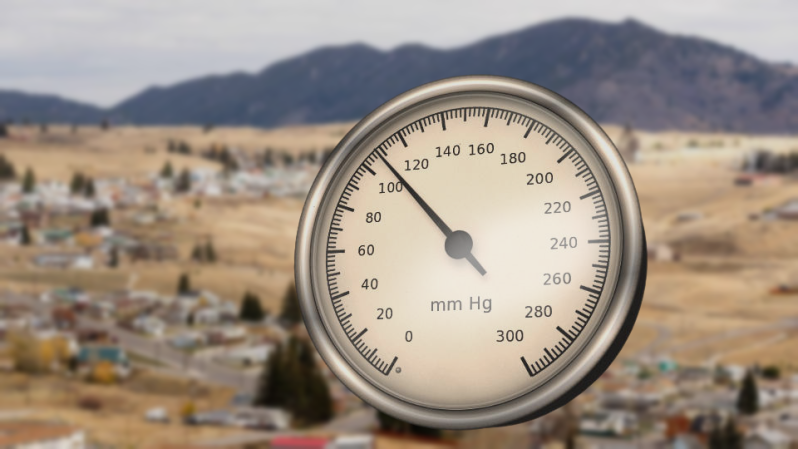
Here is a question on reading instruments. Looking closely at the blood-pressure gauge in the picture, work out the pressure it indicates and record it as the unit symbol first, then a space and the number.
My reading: mmHg 108
